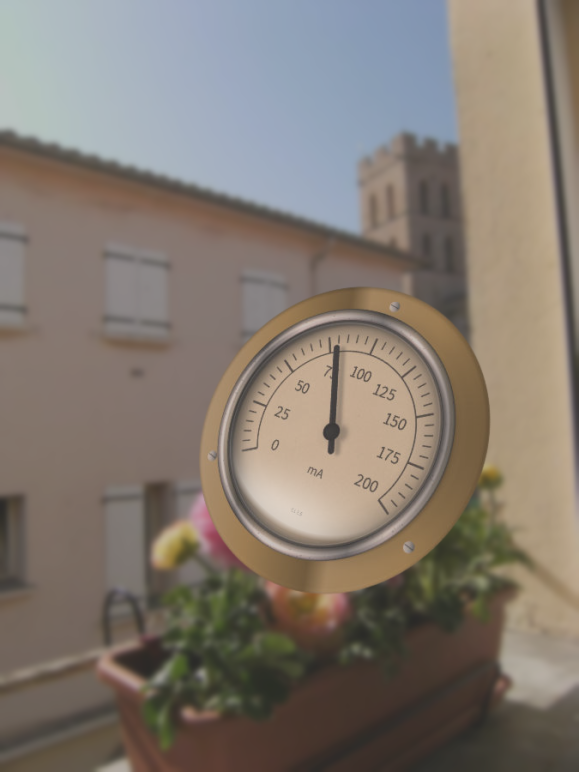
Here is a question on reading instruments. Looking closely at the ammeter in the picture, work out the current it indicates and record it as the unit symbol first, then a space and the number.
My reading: mA 80
